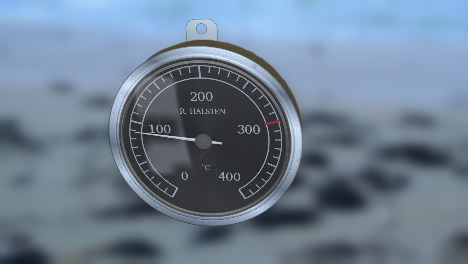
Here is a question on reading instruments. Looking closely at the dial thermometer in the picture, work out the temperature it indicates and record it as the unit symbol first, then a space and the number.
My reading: °C 90
